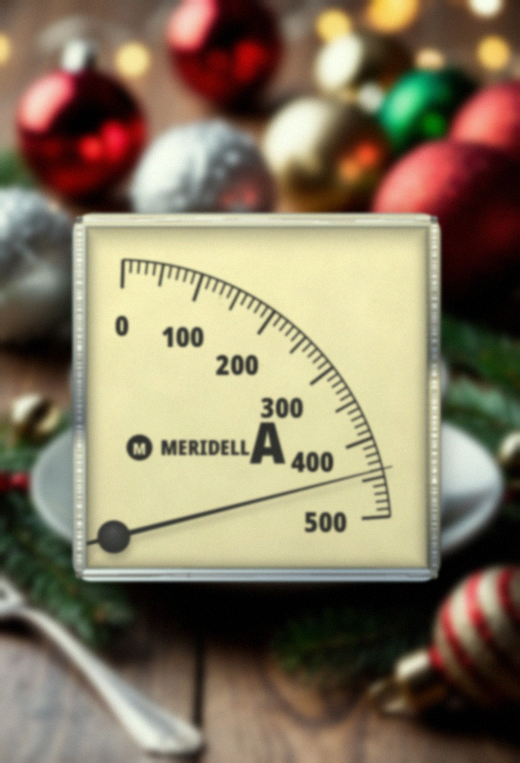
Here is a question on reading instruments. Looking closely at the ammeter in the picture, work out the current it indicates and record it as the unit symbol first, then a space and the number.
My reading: A 440
